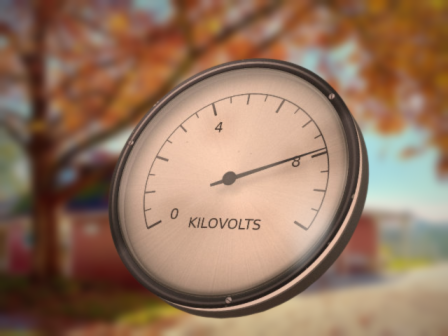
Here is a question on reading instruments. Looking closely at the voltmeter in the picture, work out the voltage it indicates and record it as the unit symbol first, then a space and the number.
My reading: kV 8
